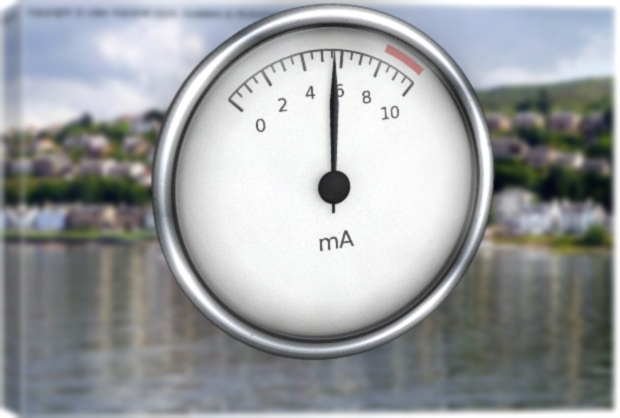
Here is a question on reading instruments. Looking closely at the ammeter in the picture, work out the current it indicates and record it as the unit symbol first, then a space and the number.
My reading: mA 5.5
